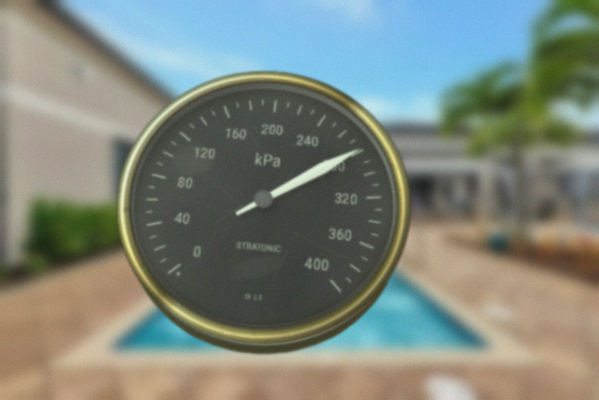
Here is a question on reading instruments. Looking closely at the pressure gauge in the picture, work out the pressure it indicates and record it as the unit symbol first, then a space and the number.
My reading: kPa 280
